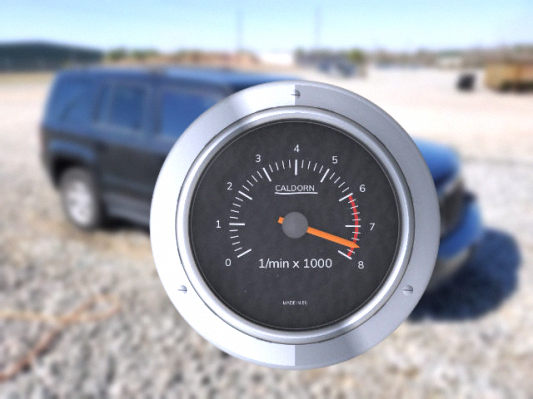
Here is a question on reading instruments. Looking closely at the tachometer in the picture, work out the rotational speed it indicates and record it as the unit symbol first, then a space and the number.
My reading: rpm 7600
